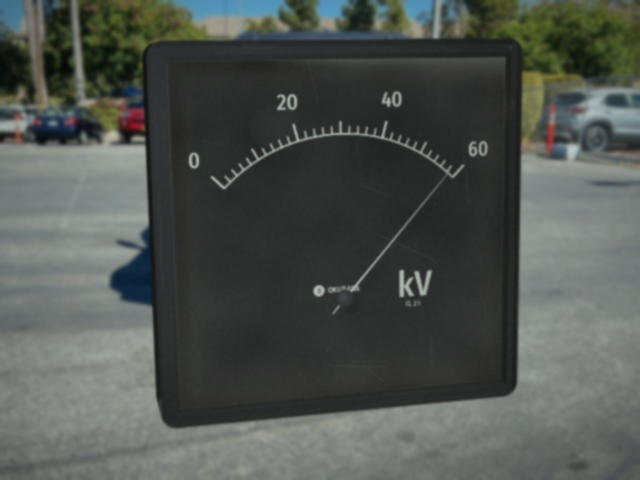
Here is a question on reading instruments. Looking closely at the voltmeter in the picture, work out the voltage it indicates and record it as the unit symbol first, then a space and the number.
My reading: kV 58
